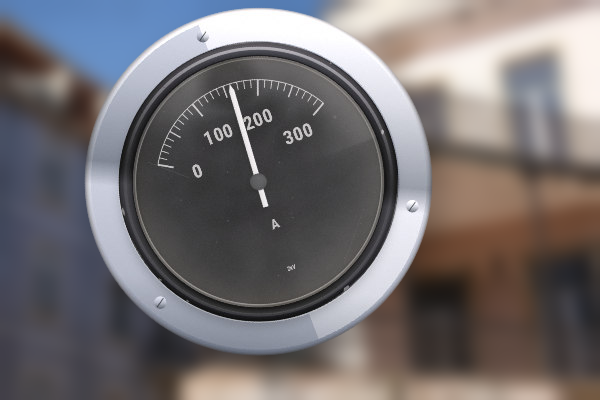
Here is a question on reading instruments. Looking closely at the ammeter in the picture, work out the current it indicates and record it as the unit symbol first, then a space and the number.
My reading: A 160
